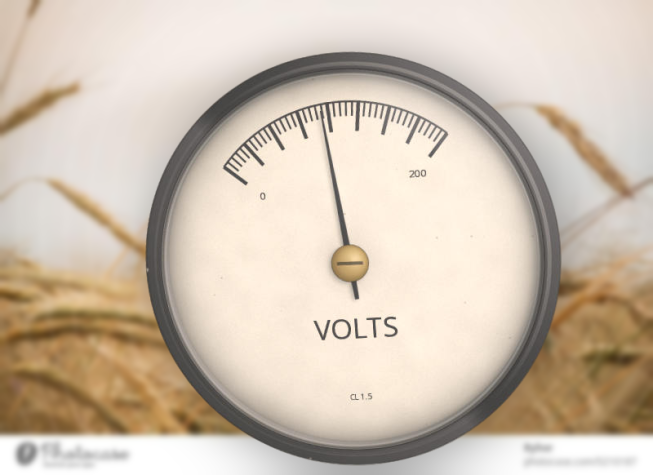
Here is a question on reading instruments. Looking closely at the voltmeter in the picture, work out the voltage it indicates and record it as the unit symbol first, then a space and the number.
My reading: V 95
